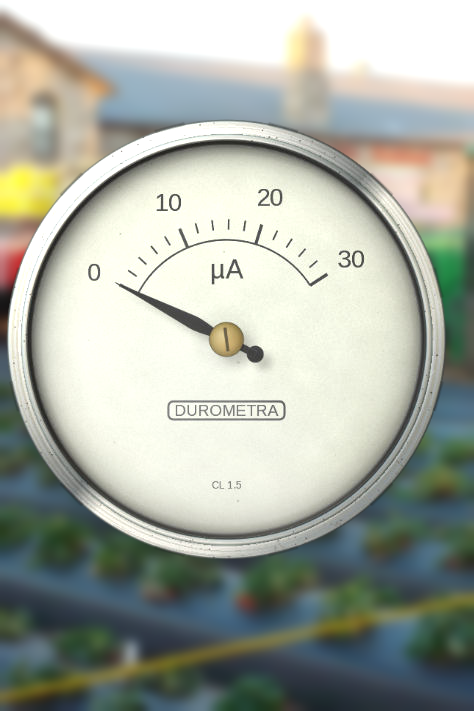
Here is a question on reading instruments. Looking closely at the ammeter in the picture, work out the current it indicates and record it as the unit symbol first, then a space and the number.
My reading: µA 0
